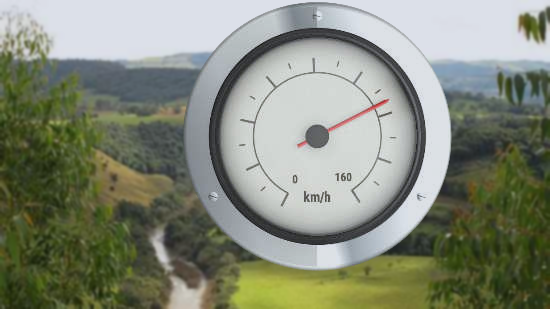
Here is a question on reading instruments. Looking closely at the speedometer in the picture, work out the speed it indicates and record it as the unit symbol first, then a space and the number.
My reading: km/h 115
